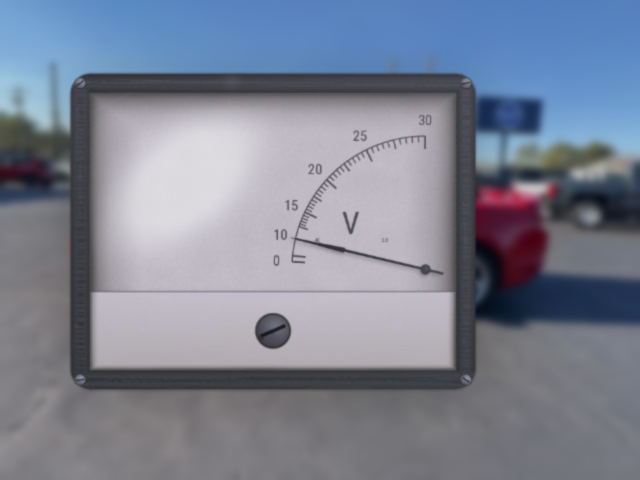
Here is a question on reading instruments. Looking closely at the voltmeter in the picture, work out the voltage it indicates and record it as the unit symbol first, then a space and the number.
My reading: V 10
